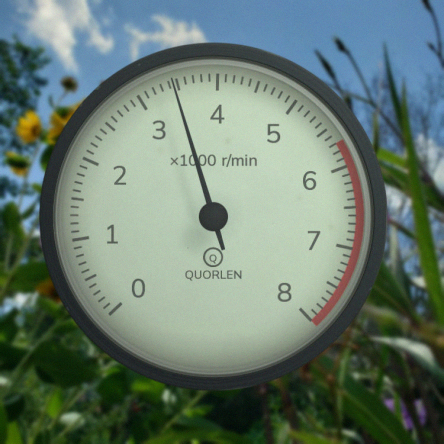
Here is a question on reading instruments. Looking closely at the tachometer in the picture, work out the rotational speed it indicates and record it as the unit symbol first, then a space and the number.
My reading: rpm 3450
